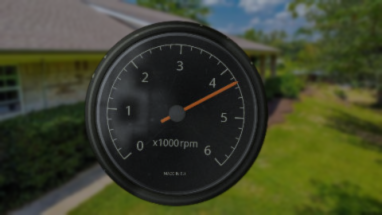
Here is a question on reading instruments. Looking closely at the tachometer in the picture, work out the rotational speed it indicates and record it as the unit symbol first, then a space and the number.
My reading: rpm 4300
